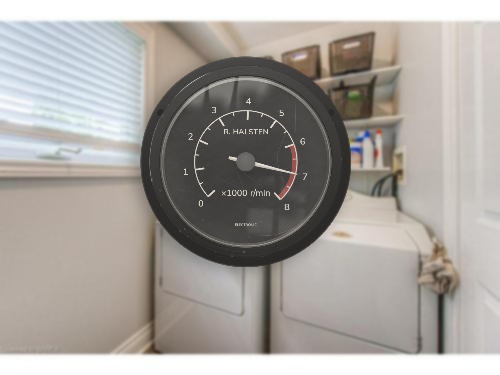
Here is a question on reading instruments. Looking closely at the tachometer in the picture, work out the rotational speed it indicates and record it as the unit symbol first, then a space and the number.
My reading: rpm 7000
